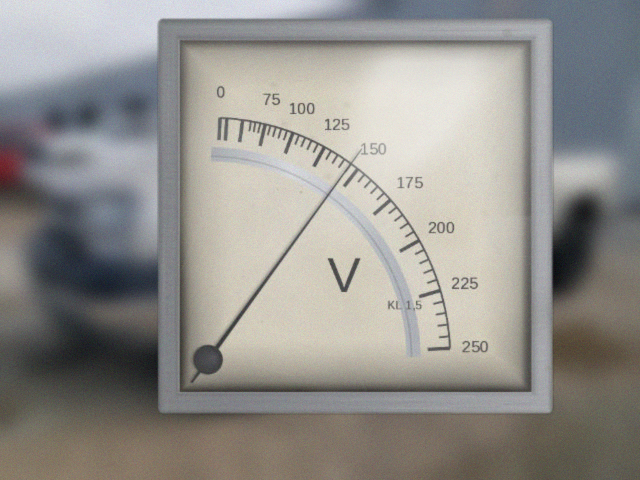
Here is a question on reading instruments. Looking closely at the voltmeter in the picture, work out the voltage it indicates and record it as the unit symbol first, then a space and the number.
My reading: V 145
